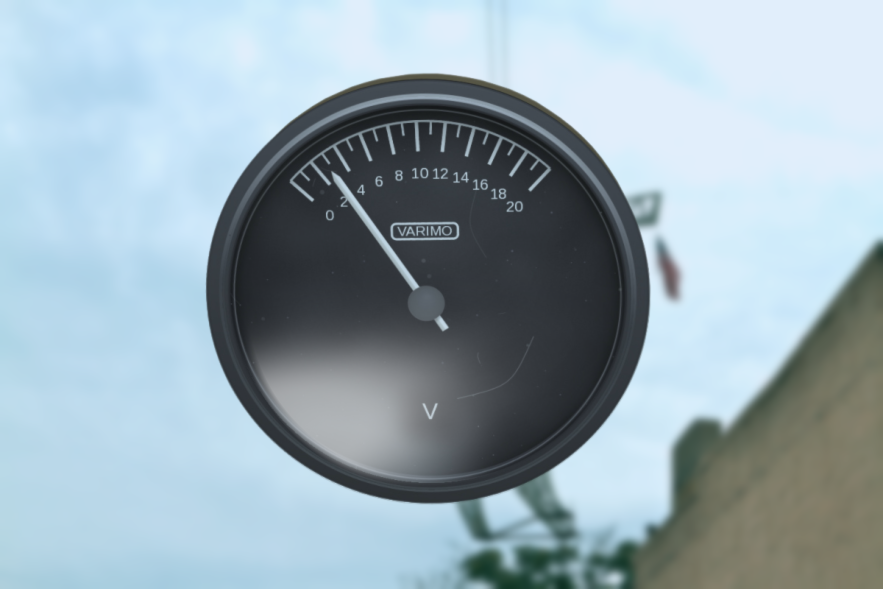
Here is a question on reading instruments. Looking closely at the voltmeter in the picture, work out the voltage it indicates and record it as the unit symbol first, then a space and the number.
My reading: V 3
